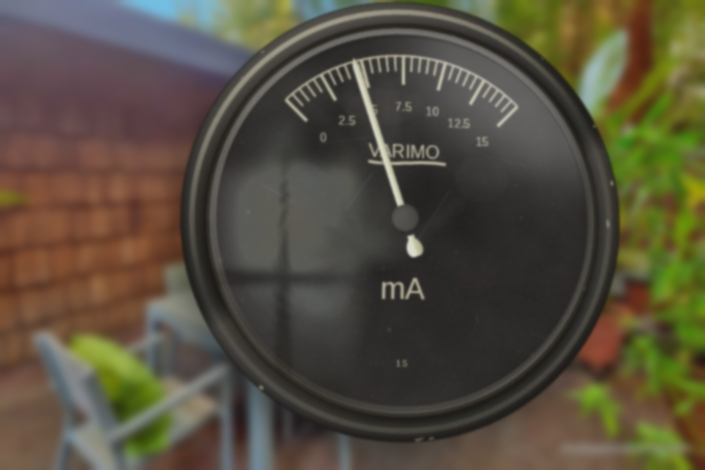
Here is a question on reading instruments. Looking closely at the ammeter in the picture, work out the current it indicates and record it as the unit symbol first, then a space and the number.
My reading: mA 4.5
